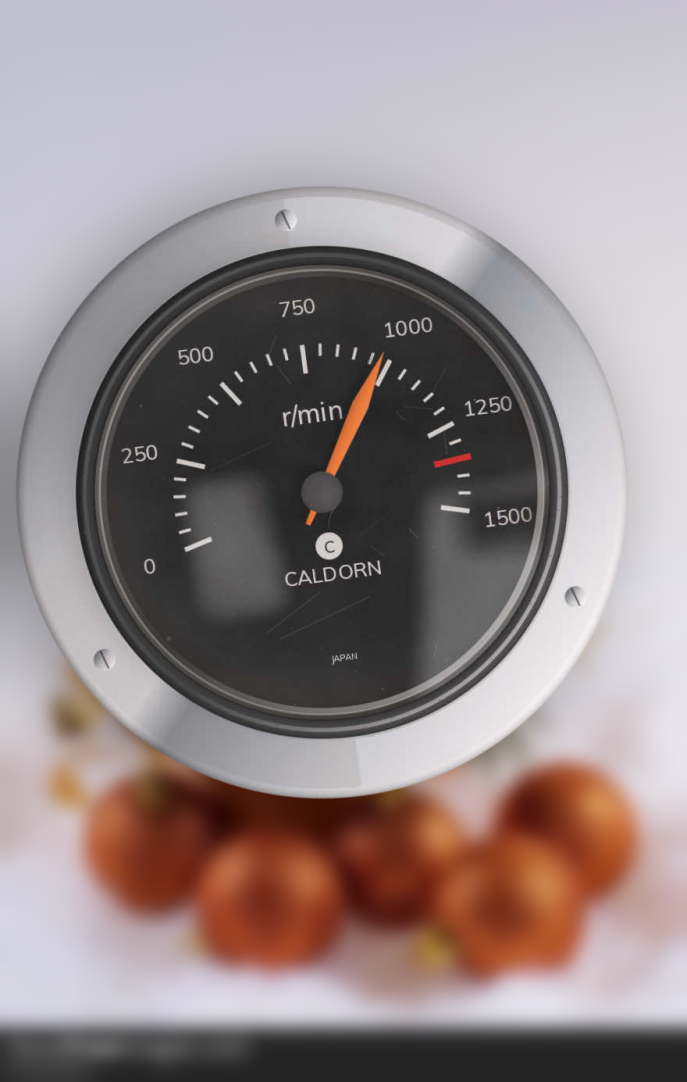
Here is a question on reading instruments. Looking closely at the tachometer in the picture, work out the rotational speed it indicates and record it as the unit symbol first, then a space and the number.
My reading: rpm 975
